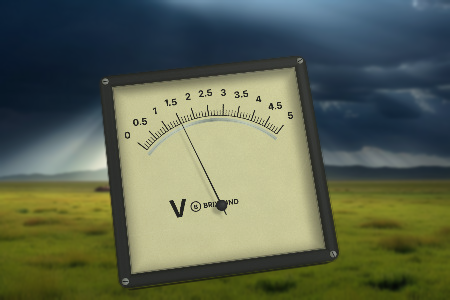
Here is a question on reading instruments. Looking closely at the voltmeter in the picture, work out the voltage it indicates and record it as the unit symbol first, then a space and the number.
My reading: V 1.5
